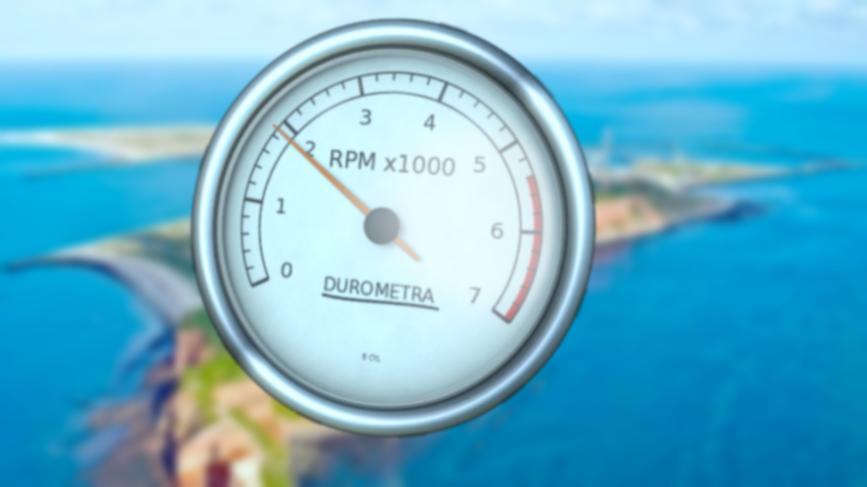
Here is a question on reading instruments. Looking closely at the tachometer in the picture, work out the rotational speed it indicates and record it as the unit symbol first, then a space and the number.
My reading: rpm 1900
